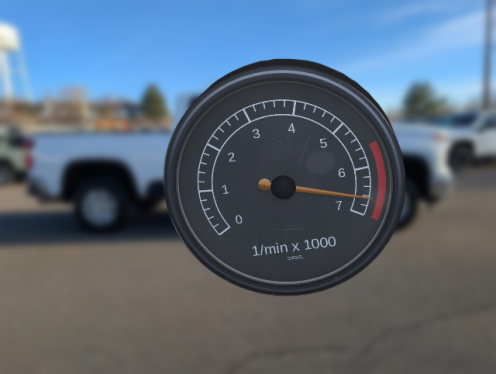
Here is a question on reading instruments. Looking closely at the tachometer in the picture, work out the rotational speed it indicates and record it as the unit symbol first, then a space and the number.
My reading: rpm 6600
